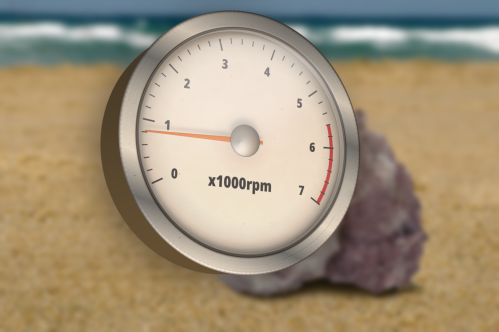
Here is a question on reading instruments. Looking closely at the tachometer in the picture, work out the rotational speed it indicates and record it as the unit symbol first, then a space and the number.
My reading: rpm 800
